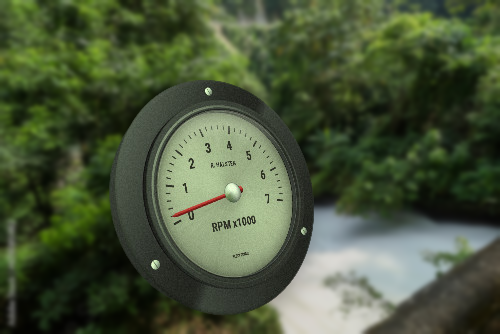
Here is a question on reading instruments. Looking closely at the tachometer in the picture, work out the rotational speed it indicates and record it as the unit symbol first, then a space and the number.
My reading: rpm 200
